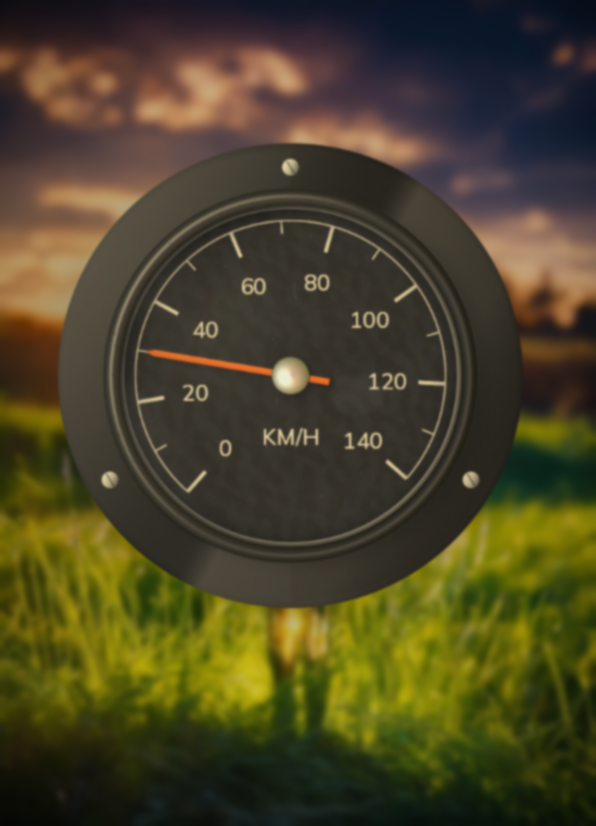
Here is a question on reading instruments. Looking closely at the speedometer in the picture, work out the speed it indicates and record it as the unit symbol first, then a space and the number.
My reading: km/h 30
